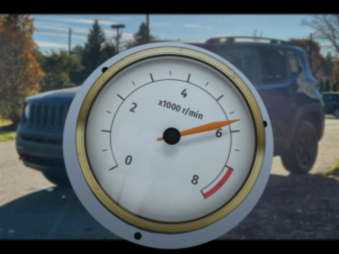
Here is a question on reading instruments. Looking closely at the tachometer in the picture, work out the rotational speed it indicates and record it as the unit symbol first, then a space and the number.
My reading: rpm 5750
